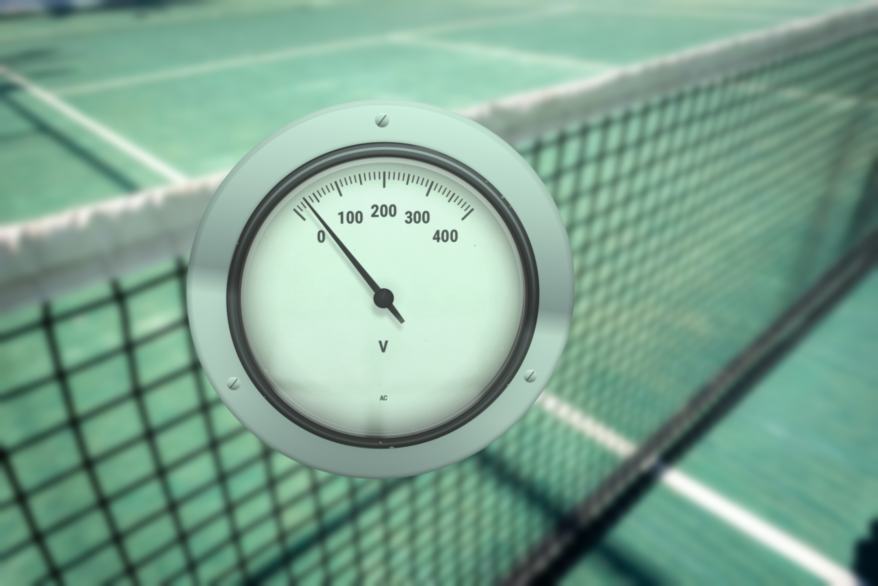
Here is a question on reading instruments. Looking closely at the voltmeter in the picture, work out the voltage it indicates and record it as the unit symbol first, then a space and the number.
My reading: V 30
